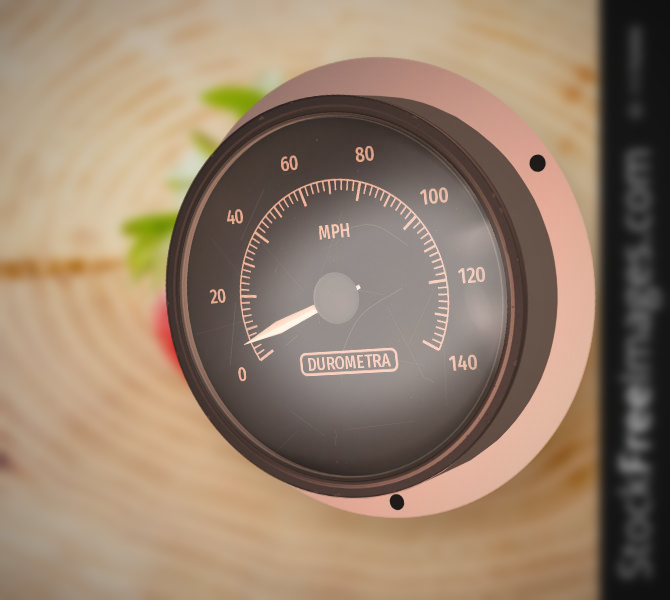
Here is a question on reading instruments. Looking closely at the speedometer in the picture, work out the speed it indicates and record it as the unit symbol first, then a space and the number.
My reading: mph 6
